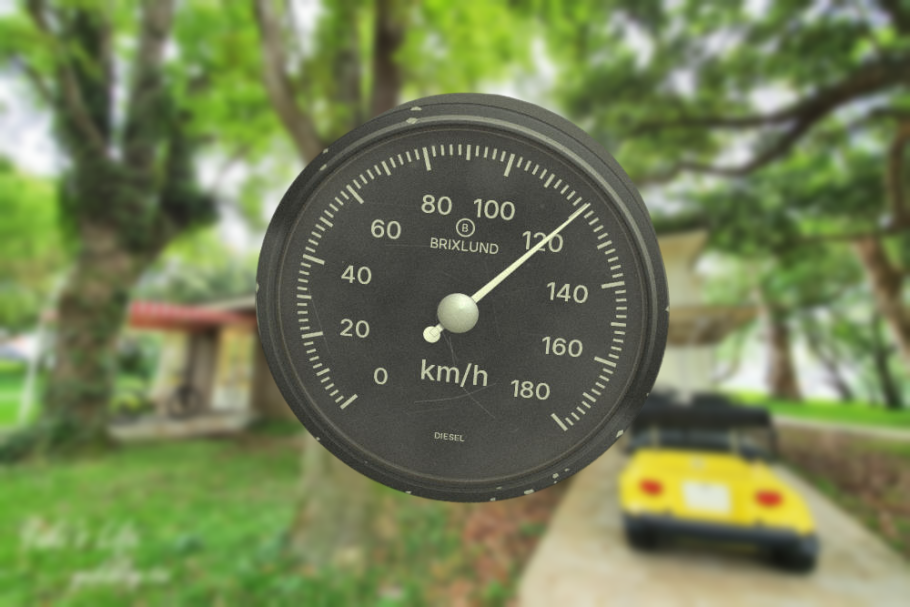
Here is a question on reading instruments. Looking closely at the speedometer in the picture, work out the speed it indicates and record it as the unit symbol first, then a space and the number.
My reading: km/h 120
